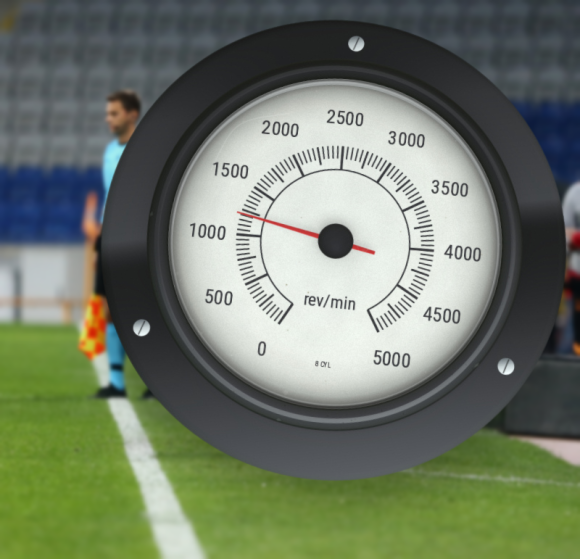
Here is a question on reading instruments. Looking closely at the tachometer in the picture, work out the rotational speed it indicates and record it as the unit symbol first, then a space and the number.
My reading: rpm 1200
